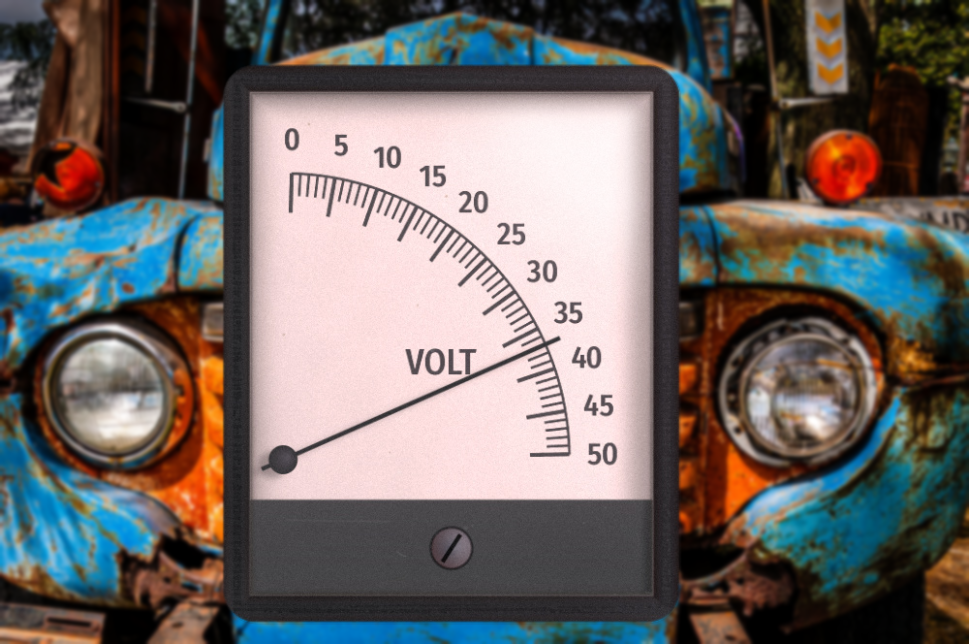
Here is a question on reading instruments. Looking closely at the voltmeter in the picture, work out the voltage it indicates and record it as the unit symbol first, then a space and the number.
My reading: V 37
